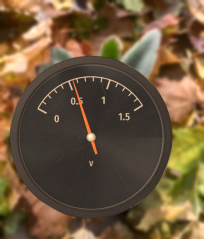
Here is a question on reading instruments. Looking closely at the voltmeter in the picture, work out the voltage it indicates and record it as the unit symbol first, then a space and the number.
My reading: V 0.55
